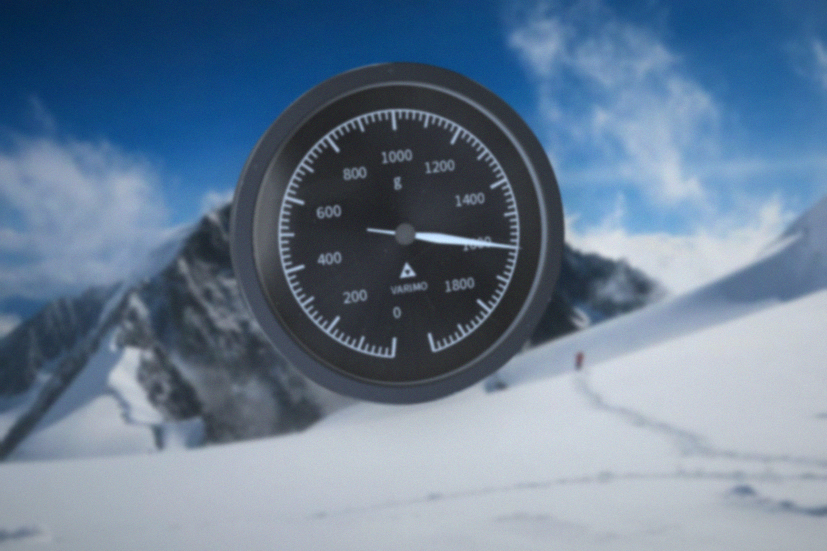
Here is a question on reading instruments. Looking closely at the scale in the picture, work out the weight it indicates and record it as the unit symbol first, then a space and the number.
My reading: g 1600
